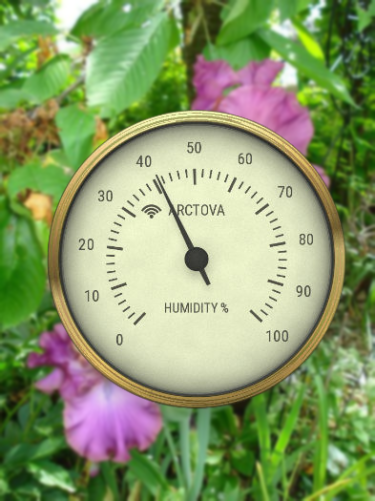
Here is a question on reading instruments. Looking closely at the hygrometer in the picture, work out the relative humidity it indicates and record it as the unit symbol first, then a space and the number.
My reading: % 41
